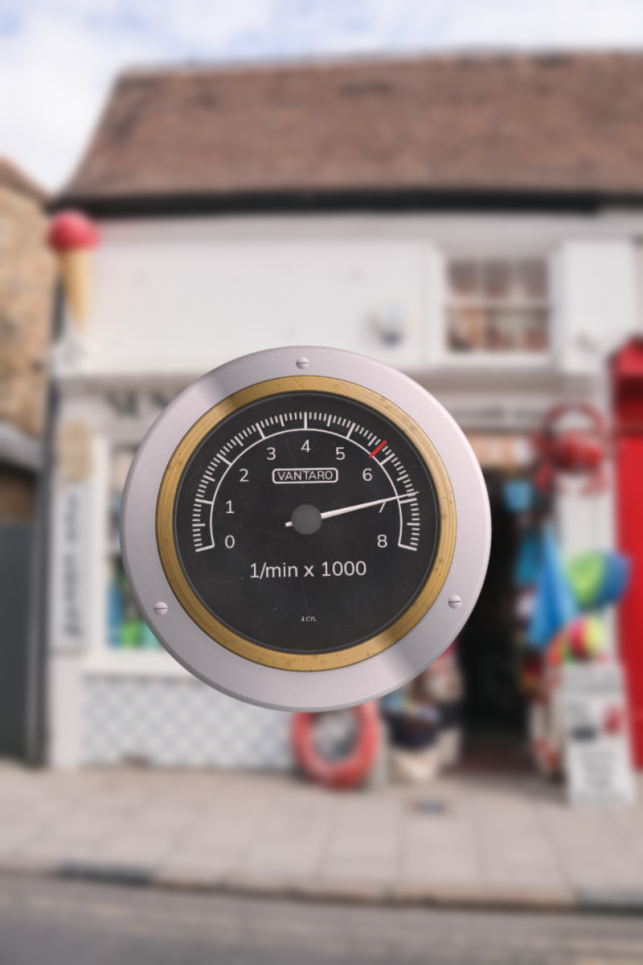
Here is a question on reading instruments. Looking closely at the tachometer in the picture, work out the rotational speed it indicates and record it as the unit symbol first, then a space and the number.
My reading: rpm 6900
